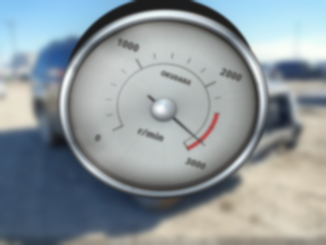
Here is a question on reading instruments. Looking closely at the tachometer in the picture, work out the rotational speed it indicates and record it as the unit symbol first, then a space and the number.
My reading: rpm 2800
